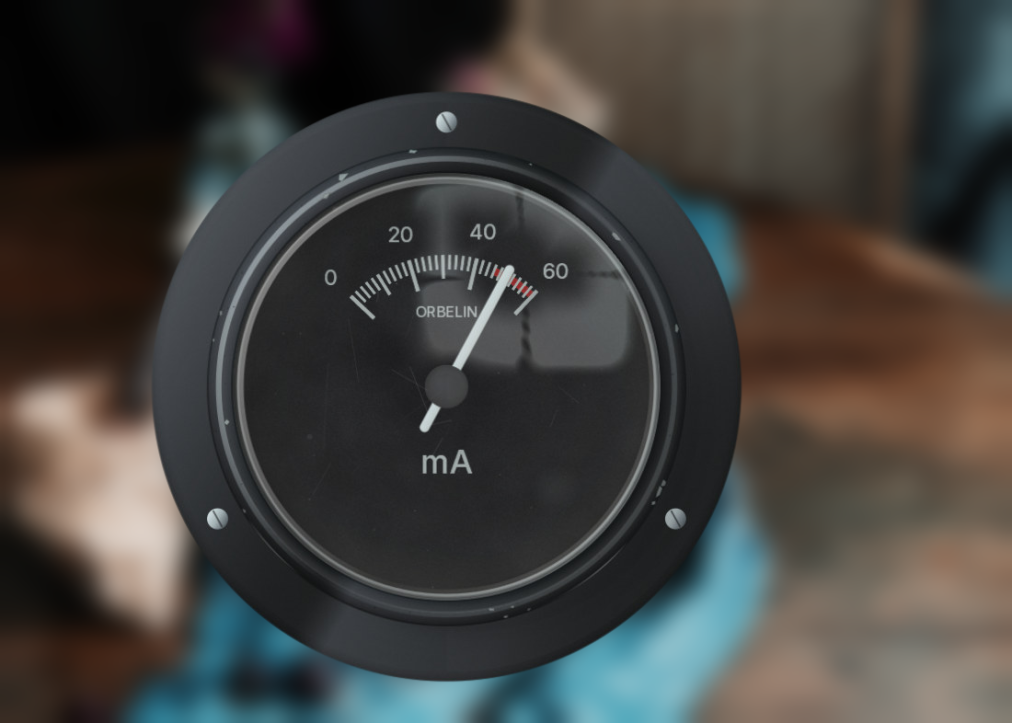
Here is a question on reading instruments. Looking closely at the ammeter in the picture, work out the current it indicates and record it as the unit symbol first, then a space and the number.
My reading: mA 50
